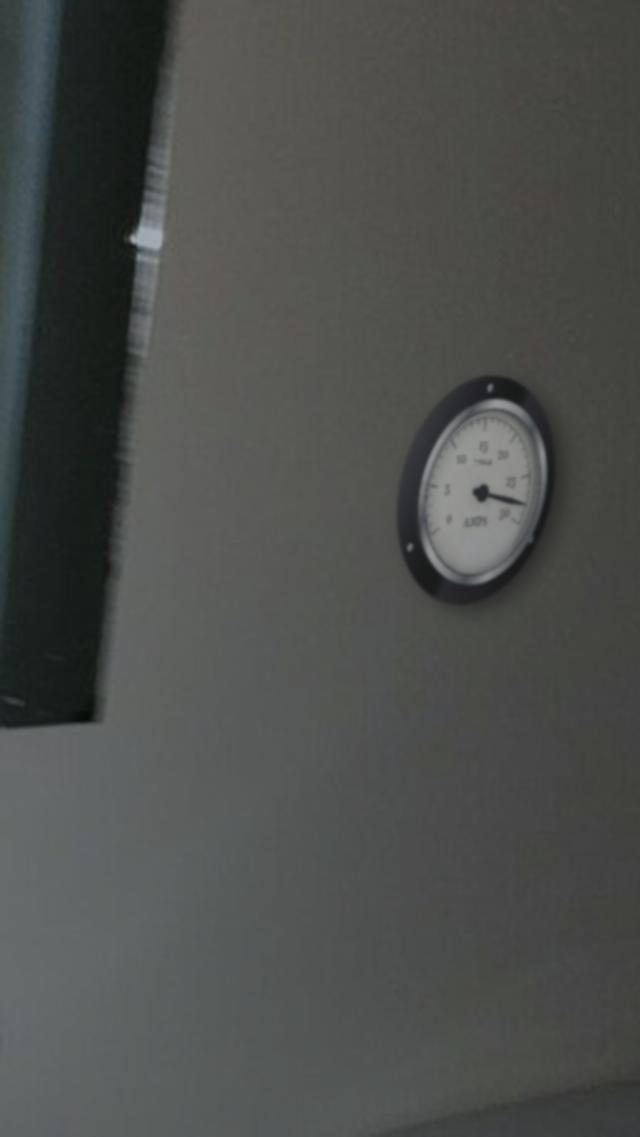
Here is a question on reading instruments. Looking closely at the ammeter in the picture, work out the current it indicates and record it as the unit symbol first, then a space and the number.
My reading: A 28
